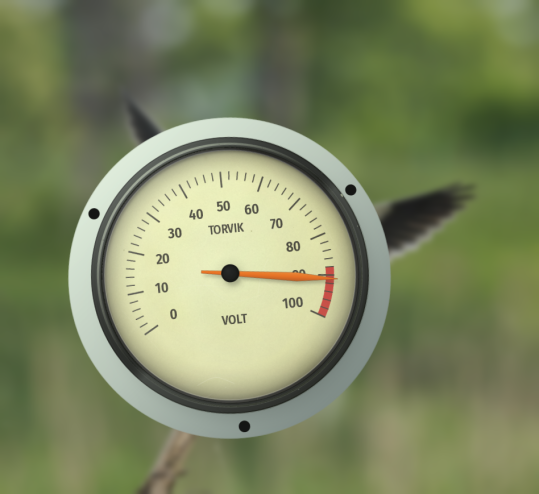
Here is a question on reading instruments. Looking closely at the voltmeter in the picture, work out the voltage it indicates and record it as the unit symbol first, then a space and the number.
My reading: V 91
